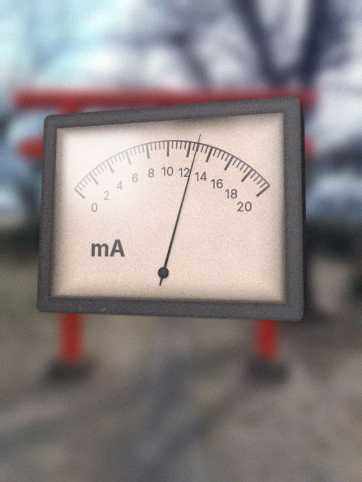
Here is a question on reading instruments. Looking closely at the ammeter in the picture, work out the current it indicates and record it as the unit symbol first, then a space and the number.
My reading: mA 12.8
